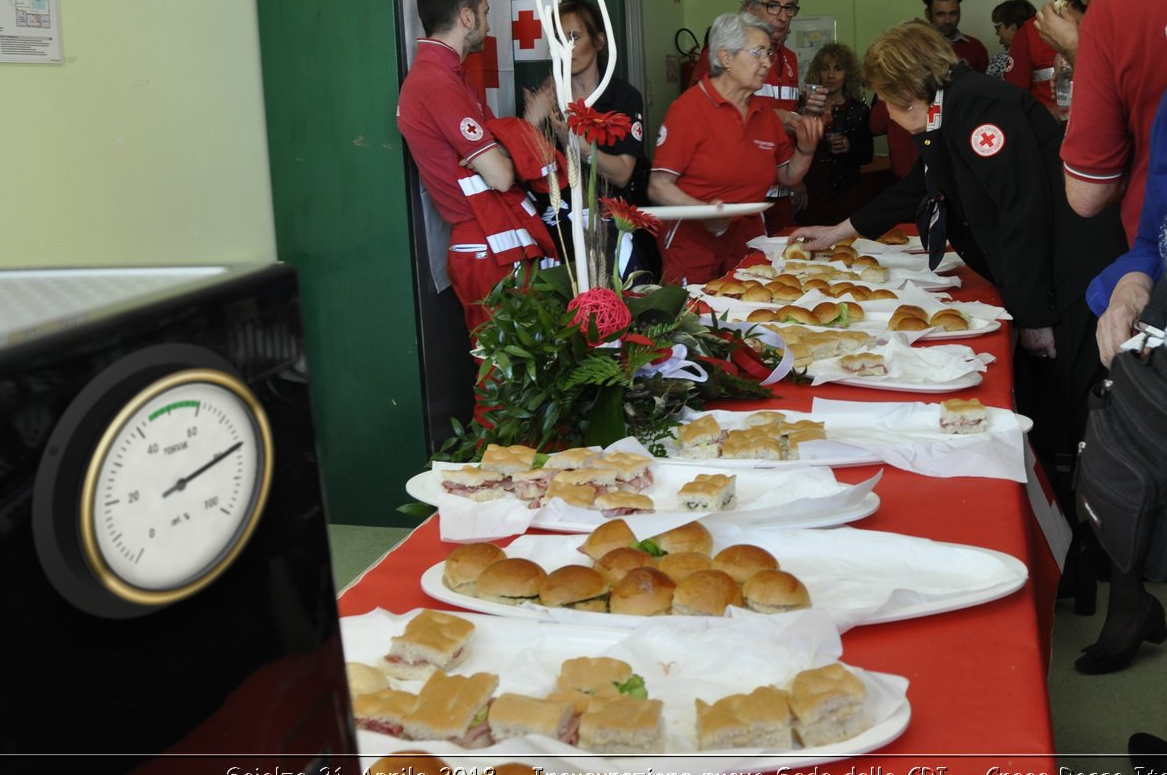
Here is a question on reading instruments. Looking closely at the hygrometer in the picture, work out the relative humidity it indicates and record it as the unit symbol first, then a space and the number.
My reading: % 80
